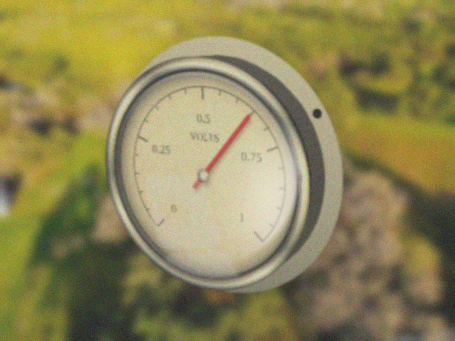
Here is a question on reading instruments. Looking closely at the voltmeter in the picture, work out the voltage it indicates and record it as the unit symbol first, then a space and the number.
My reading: V 0.65
